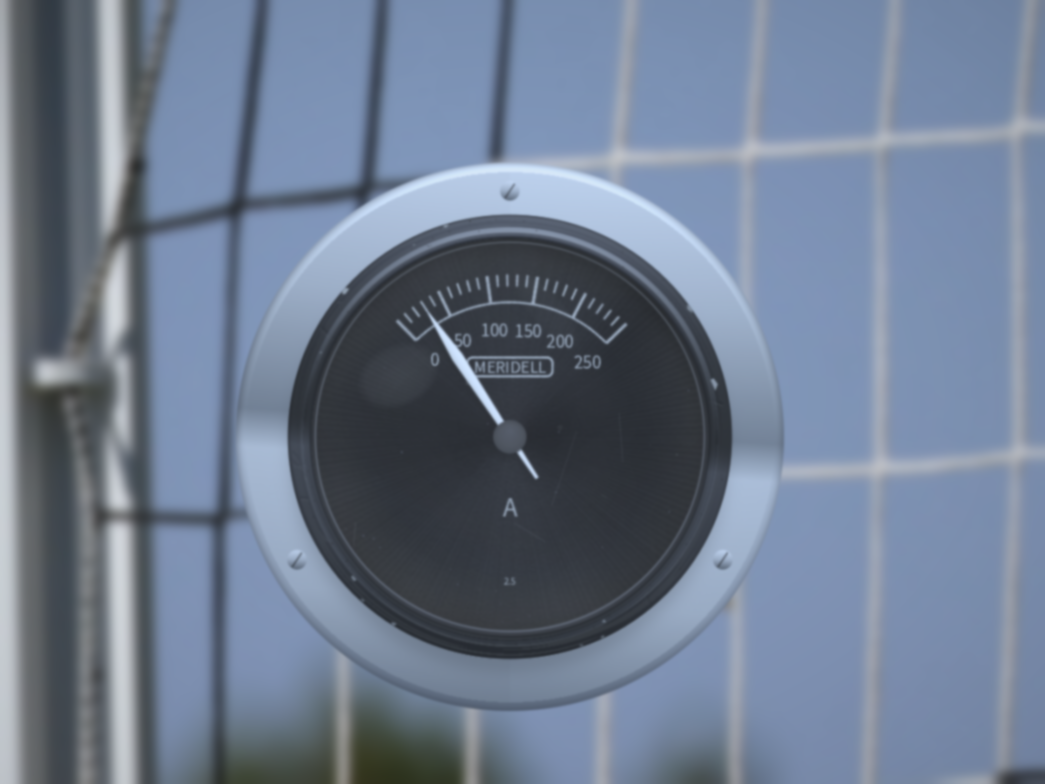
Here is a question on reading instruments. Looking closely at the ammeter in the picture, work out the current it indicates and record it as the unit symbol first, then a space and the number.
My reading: A 30
